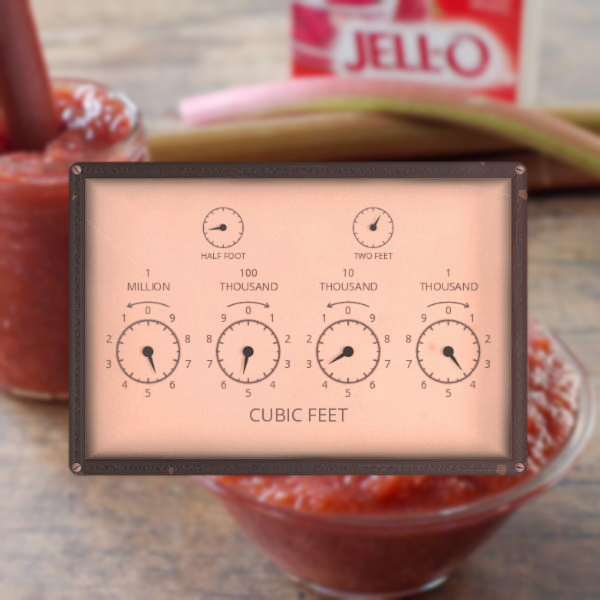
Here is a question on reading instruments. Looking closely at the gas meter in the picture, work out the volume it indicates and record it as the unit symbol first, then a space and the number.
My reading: ft³ 553400
